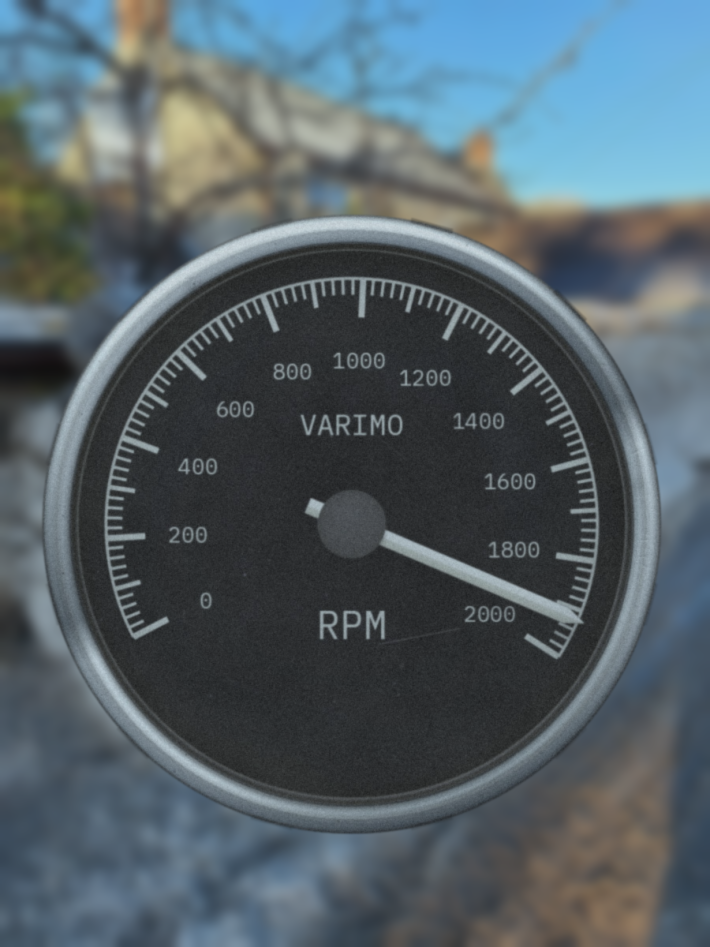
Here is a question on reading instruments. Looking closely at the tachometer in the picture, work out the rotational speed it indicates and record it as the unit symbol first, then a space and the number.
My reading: rpm 1920
